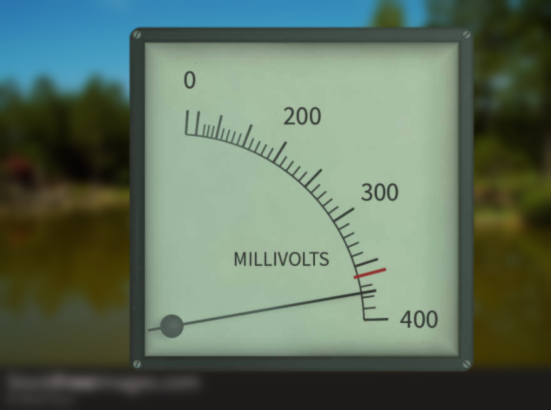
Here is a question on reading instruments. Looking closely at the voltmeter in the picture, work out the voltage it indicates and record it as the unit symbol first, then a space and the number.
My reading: mV 375
